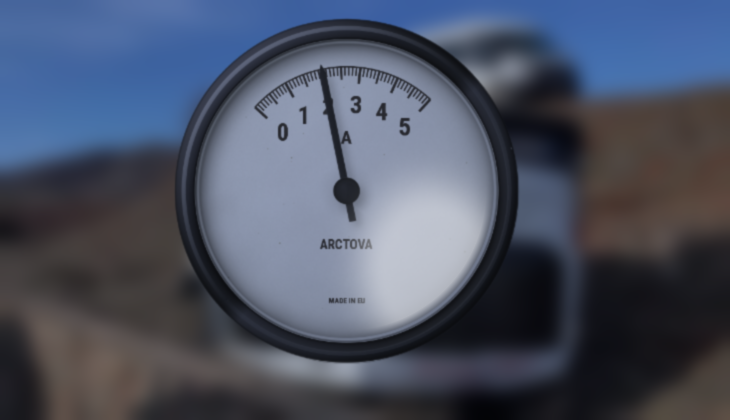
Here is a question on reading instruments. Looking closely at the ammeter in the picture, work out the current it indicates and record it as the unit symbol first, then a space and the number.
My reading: A 2
